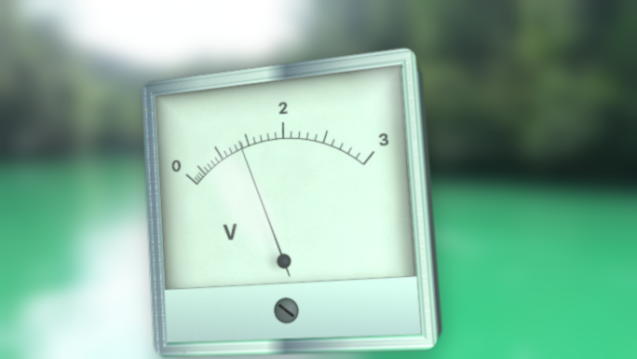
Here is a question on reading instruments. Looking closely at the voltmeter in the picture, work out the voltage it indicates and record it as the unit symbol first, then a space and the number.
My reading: V 1.4
